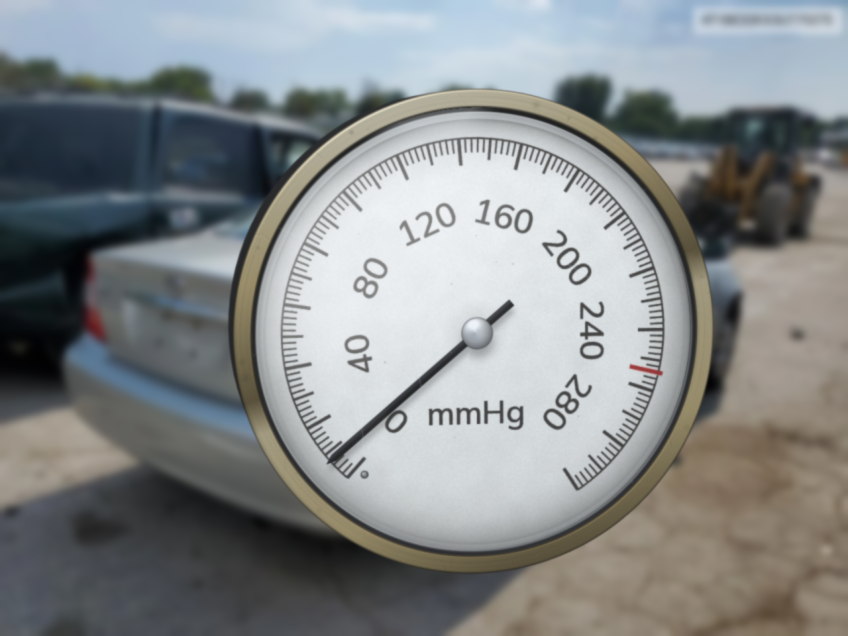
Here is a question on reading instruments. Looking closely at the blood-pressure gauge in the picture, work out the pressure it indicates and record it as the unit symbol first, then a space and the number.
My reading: mmHg 8
